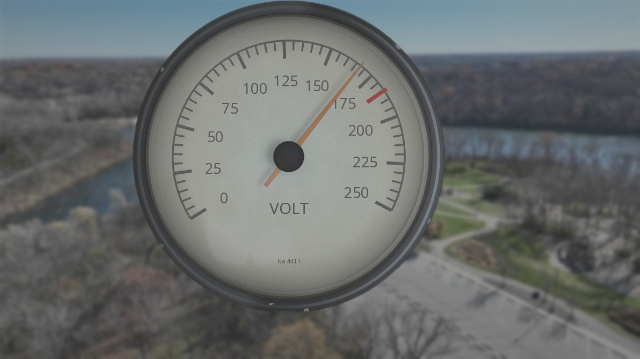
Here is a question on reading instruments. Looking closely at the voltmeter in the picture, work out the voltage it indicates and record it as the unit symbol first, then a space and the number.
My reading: V 167.5
